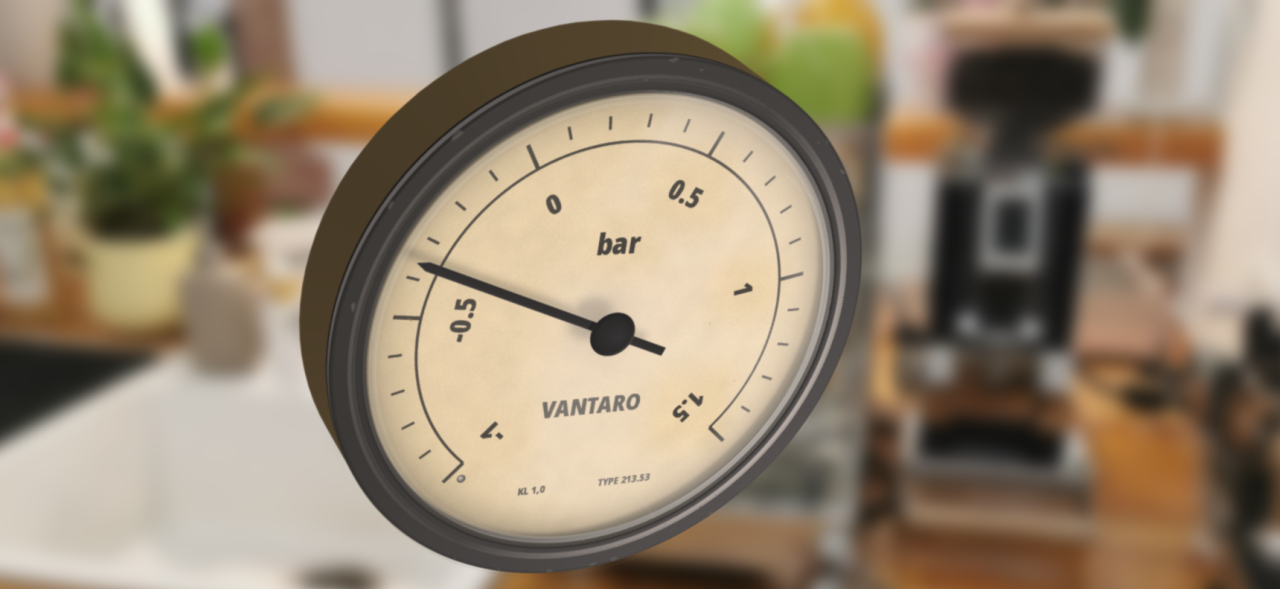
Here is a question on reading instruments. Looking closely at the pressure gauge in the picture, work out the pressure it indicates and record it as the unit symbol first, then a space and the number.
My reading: bar -0.35
